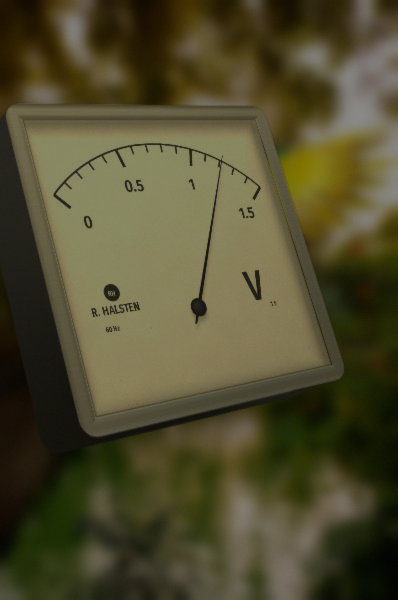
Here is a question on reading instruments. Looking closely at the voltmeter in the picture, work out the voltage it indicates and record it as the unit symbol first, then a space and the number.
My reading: V 1.2
